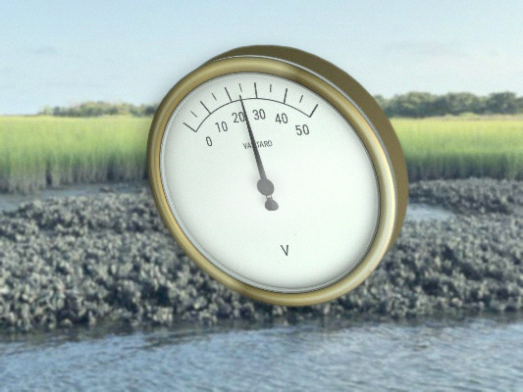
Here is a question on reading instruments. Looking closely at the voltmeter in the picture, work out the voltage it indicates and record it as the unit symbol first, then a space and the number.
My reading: V 25
